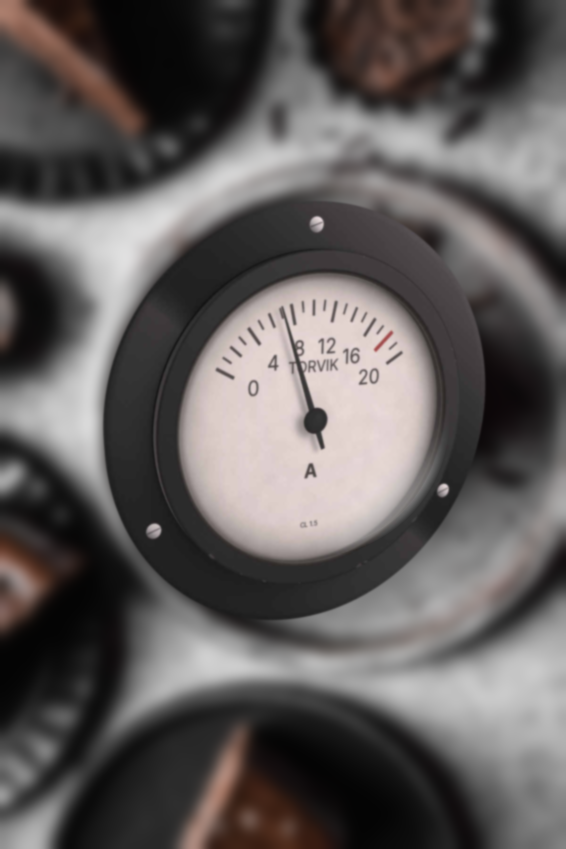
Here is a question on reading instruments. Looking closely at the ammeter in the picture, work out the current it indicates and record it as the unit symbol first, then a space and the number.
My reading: A 7
